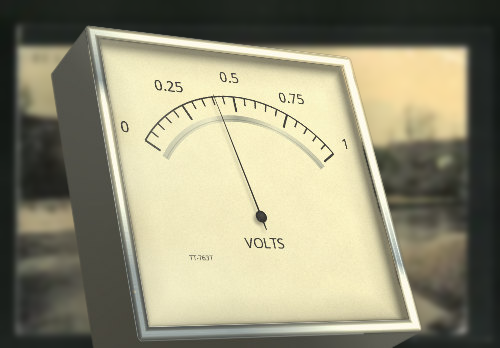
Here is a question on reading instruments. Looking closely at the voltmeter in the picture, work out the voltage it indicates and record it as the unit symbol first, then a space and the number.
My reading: V 0.4
